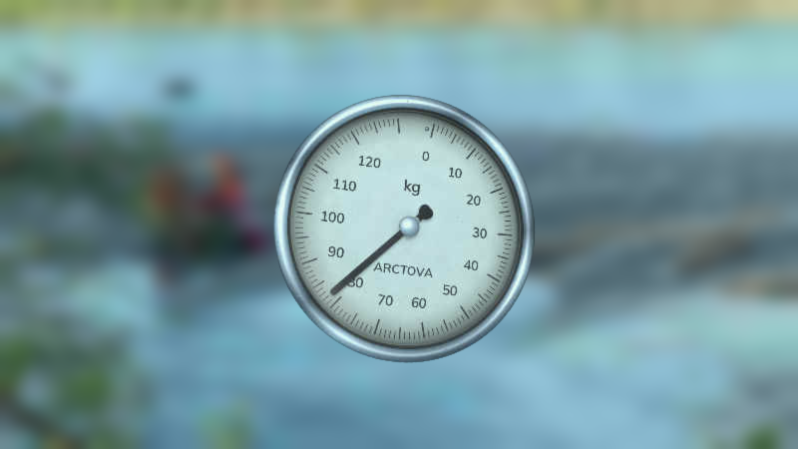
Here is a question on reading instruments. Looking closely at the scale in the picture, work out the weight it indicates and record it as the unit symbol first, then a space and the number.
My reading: kg 82
